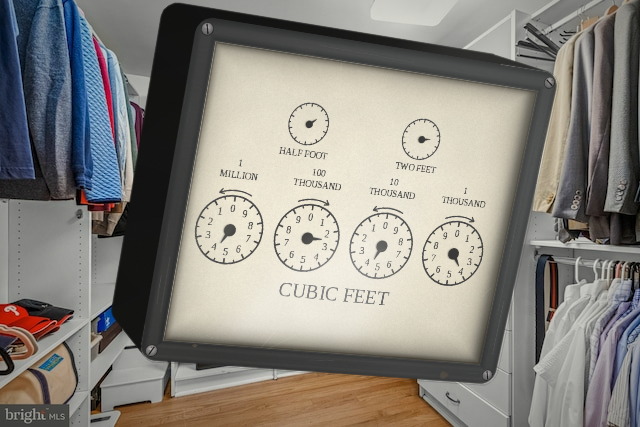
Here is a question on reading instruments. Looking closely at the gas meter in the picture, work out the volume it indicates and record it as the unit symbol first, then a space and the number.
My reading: ft³ 424400
